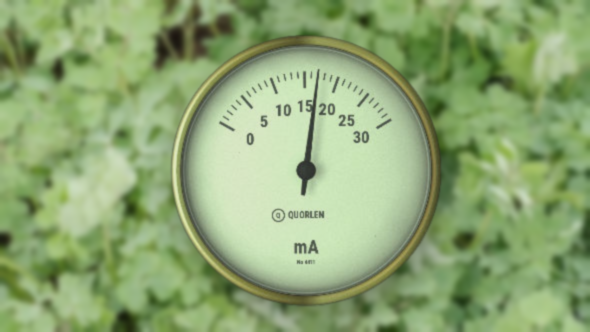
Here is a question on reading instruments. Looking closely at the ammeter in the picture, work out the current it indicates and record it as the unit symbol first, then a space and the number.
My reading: mA 17
